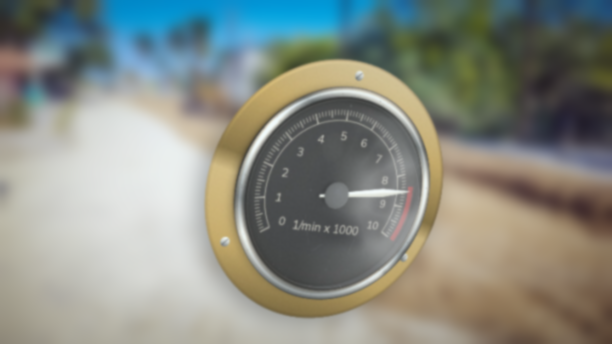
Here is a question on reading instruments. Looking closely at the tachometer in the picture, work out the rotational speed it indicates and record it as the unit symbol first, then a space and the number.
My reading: rpm 8500
